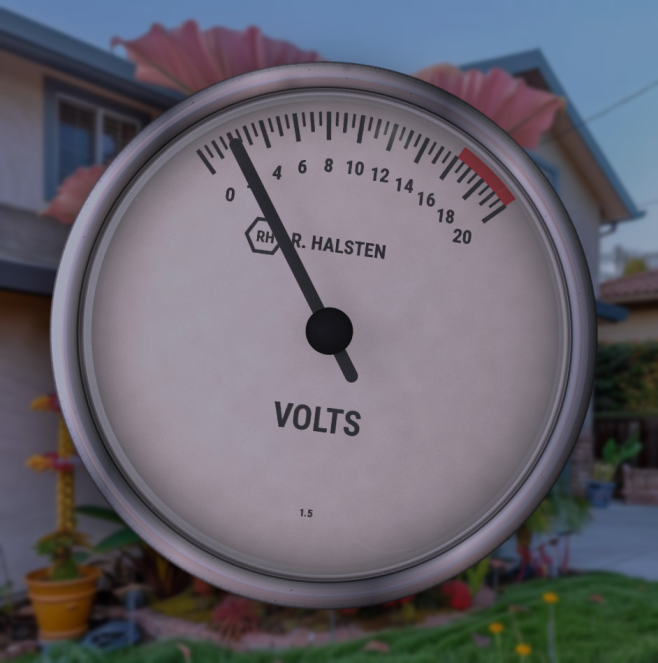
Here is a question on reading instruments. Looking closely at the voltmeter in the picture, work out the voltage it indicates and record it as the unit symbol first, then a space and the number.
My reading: V 2
